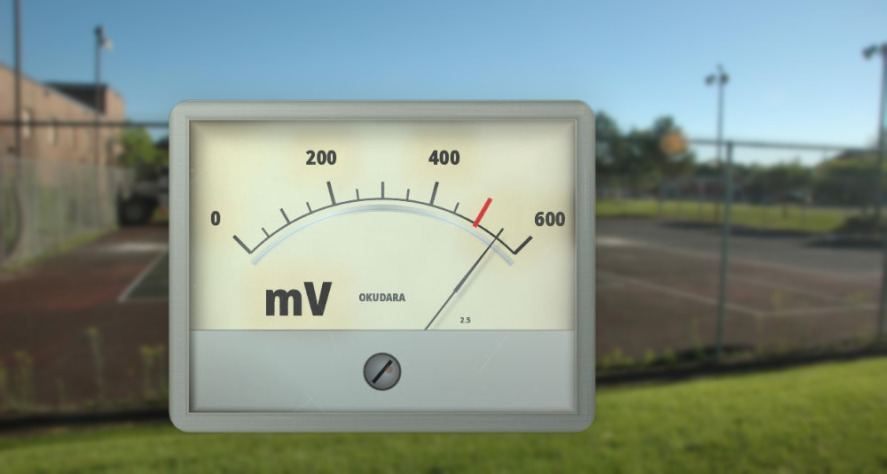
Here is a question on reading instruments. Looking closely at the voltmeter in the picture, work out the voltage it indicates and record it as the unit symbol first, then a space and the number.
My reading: mV 550
